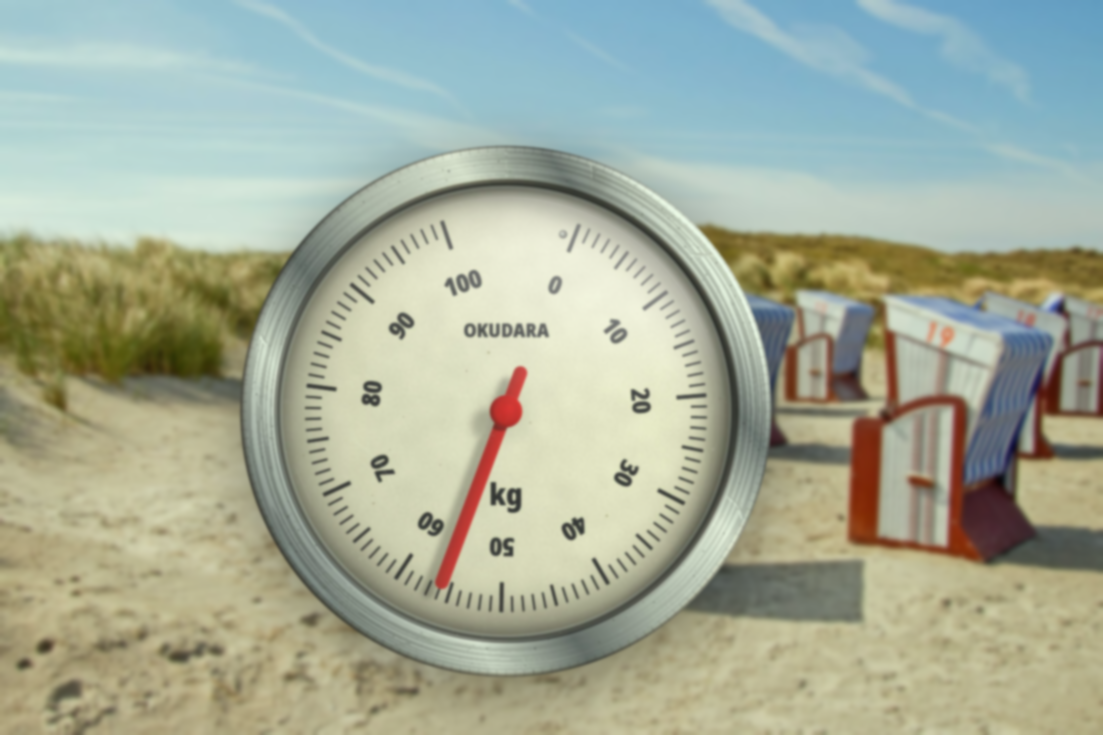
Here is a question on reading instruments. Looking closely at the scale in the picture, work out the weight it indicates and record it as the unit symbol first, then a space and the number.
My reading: kg 56
